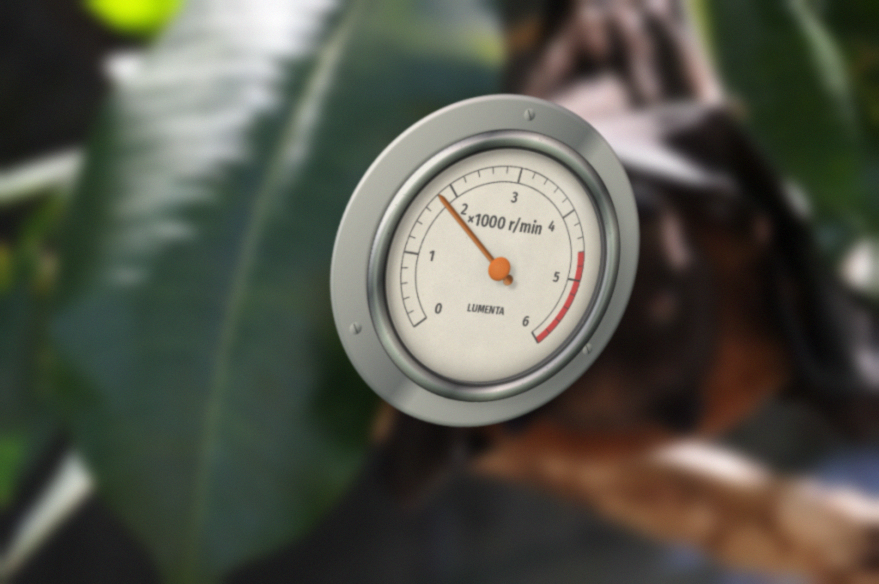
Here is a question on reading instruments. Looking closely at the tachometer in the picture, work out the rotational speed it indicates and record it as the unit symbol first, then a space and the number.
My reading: rpm 1800
